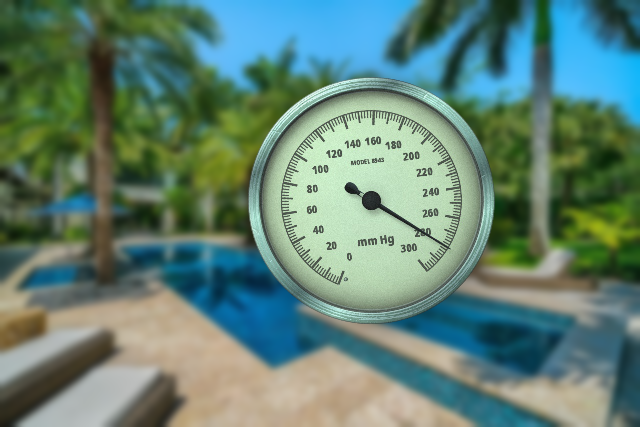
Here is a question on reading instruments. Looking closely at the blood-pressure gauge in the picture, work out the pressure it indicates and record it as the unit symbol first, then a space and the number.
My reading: mmHg 280
